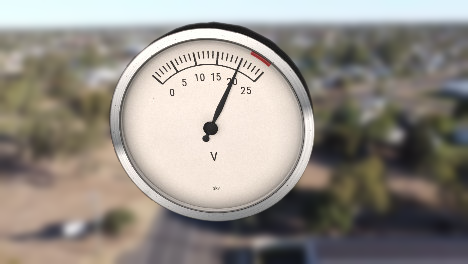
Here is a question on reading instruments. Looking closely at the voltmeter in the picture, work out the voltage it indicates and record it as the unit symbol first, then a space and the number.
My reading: V 20
